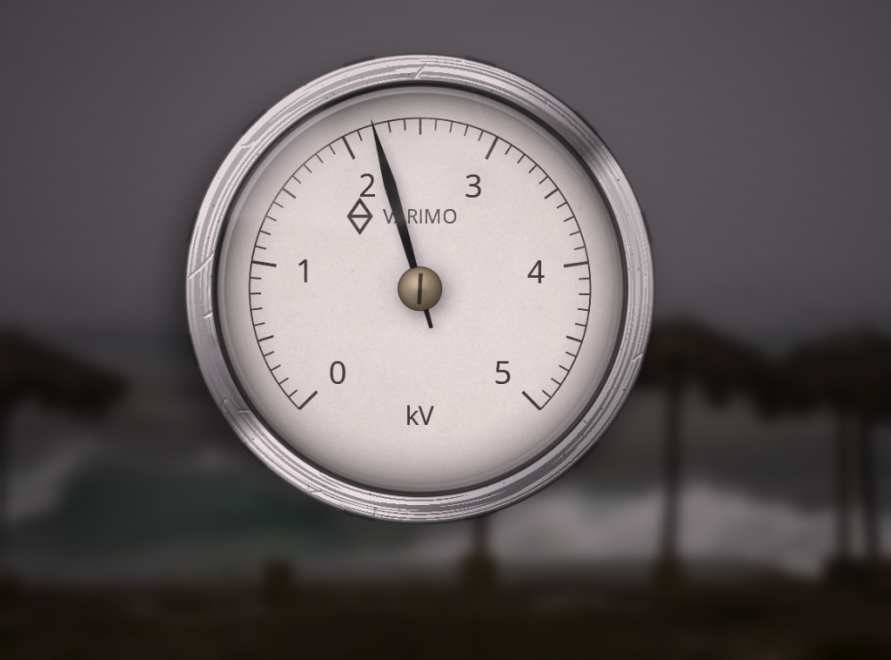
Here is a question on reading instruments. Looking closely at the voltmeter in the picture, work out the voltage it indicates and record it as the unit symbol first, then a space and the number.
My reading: kV 2.2
